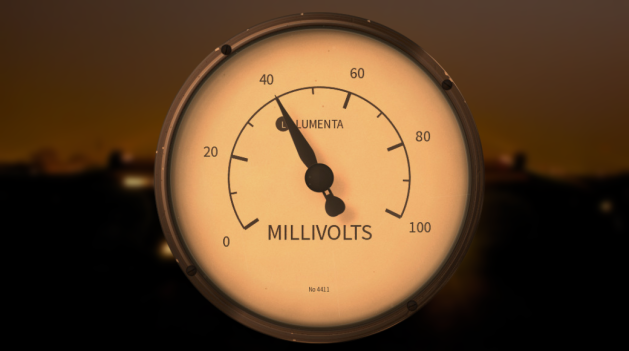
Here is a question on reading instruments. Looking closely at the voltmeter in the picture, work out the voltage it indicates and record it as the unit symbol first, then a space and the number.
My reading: mV 40
